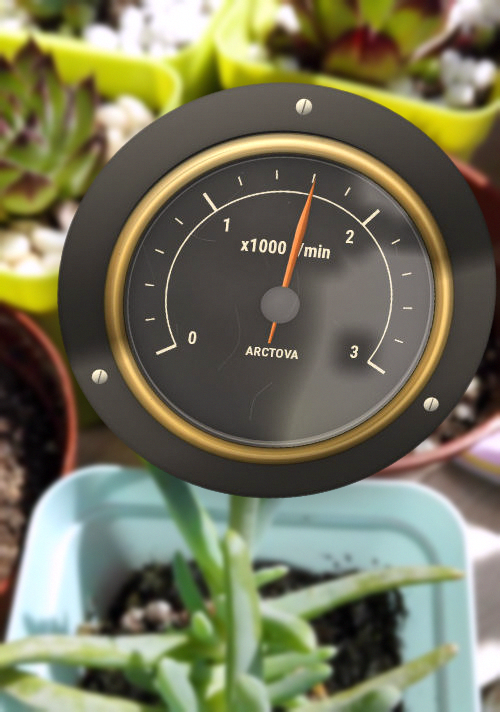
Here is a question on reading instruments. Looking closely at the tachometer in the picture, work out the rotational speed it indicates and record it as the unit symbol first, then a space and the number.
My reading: rpm 1600
